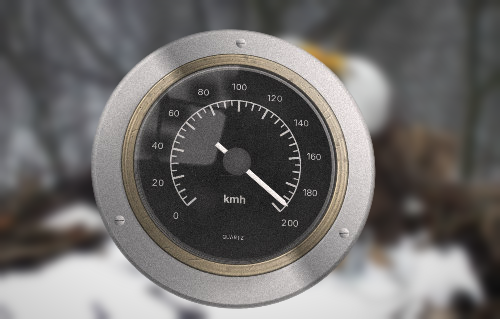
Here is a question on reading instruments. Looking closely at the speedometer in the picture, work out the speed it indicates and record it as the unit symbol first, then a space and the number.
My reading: km/h 195
